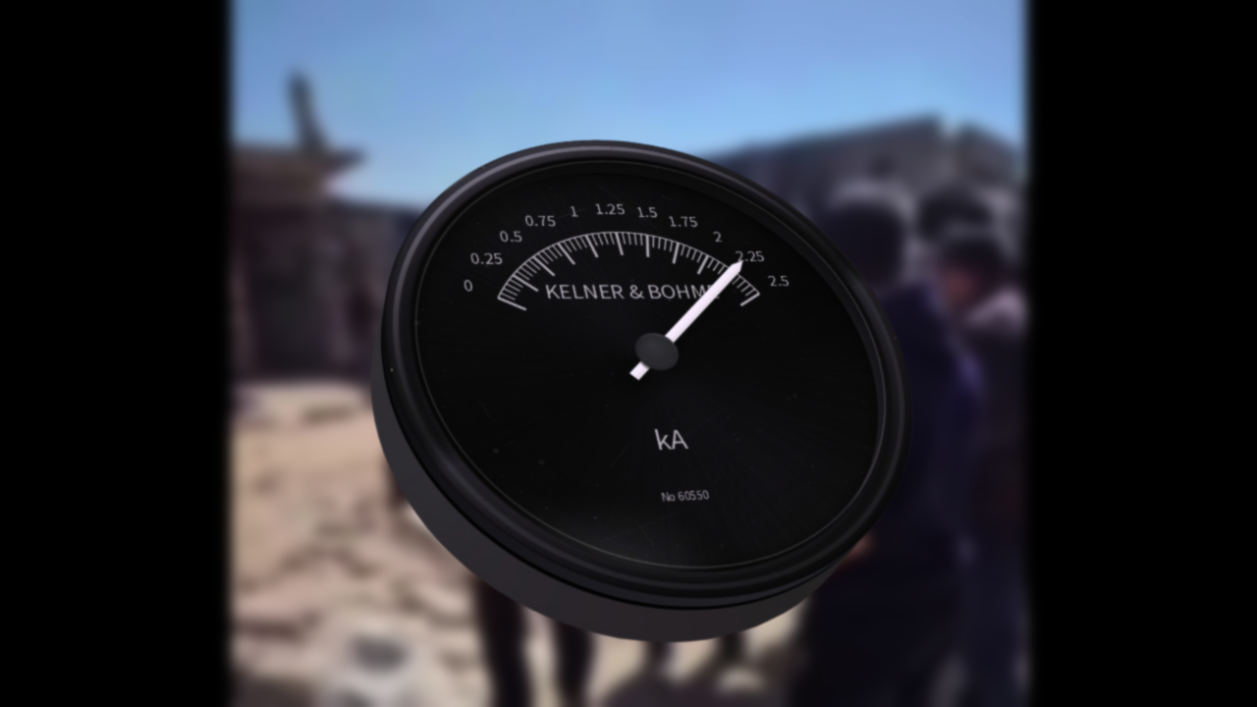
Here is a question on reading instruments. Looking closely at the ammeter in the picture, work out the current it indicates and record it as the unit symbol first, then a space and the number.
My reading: kA 2.25
